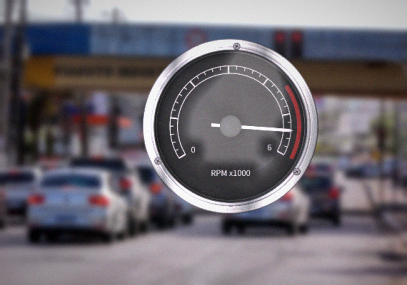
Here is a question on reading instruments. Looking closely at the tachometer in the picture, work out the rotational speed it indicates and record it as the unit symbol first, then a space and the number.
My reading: rpm 5400
